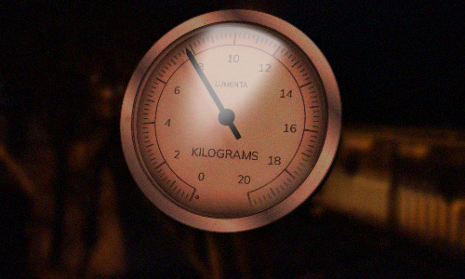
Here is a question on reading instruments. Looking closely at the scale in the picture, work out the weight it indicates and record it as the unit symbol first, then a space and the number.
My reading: kg 7.8
